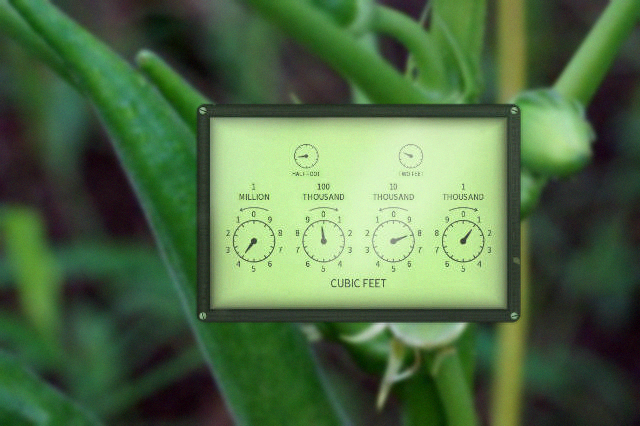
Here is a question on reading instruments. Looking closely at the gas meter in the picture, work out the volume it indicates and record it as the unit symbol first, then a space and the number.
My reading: ft³ 398100
